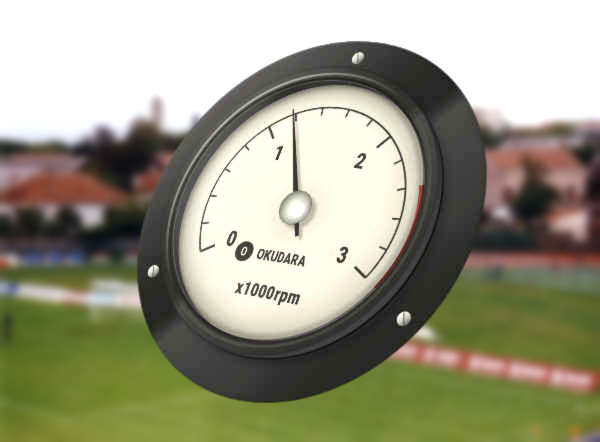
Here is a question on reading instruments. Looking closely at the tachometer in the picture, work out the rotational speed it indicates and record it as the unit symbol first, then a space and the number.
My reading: rpm 1200
